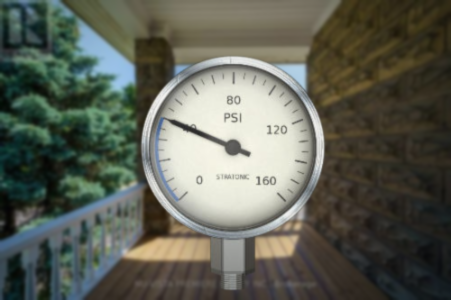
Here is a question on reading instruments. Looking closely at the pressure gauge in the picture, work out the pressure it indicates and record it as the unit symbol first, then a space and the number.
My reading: psi 40
